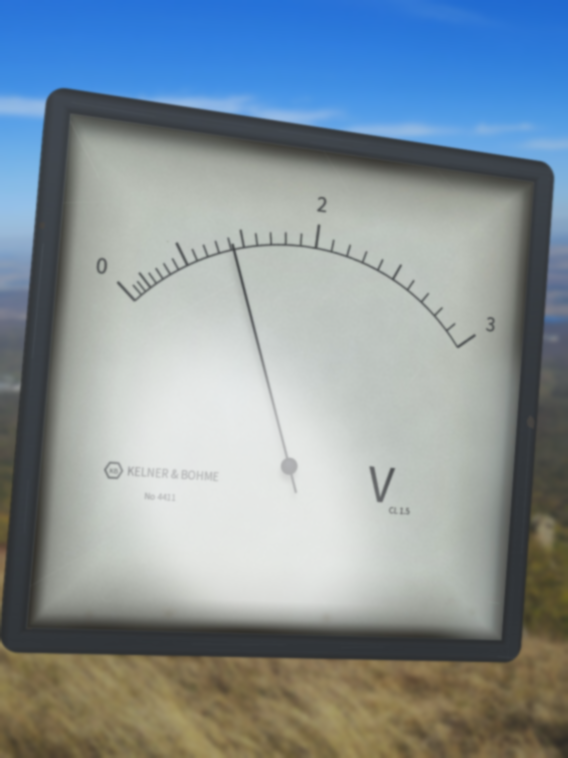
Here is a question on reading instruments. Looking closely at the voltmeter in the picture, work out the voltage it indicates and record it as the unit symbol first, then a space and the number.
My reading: V 1.4
